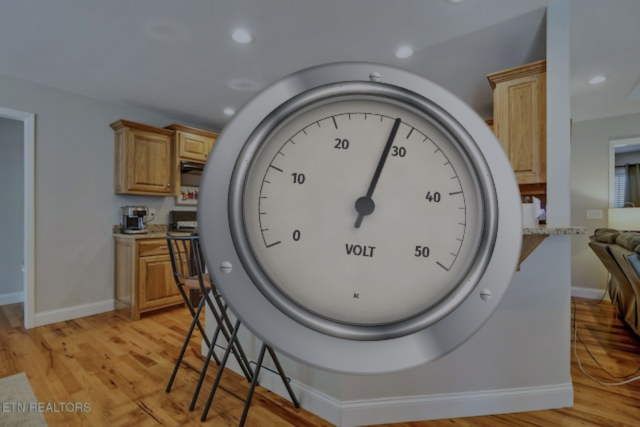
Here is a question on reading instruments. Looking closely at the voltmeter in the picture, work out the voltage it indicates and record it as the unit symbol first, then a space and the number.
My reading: V 28
